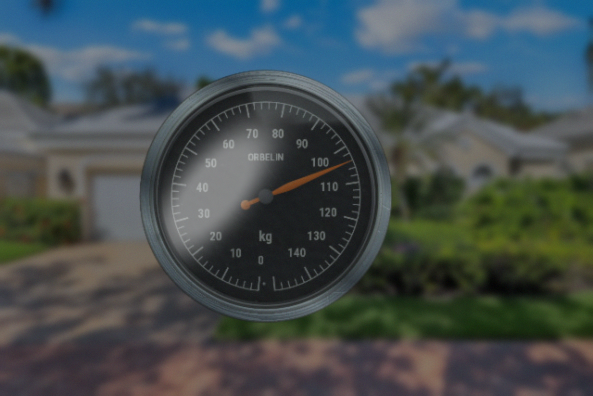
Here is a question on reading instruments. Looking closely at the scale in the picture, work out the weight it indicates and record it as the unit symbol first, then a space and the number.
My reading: kg 104
